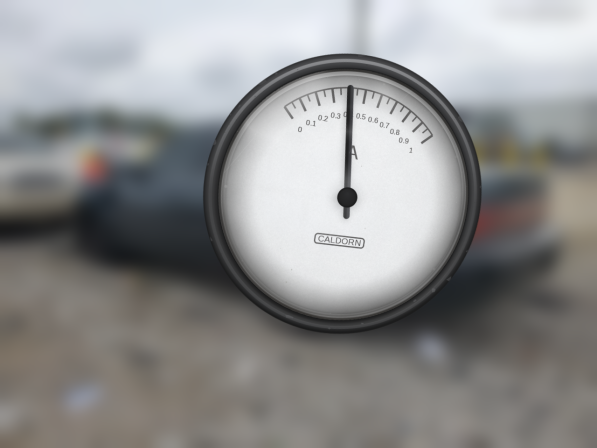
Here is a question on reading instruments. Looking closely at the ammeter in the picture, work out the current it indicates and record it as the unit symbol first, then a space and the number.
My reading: A 0.4
